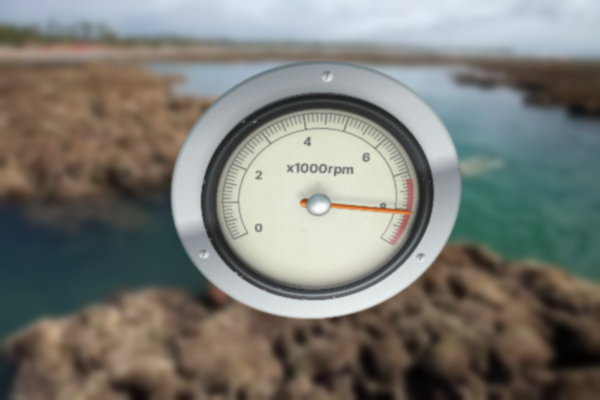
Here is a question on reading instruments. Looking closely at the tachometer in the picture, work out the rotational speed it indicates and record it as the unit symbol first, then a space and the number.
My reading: rpm 8000
